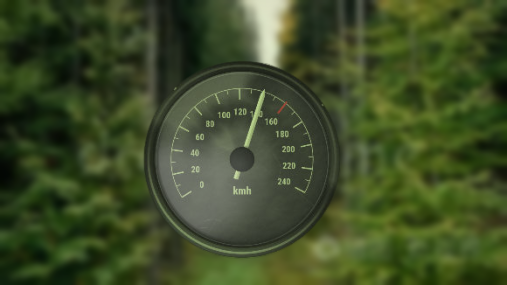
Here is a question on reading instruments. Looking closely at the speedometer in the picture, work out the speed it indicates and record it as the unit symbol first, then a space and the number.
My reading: km/h 140
